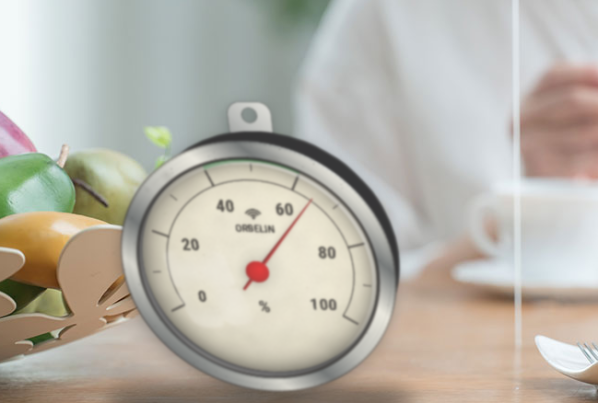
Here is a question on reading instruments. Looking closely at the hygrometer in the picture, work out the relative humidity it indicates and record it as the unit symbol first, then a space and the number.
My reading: % 65
